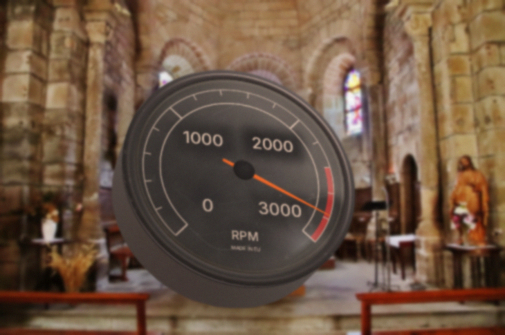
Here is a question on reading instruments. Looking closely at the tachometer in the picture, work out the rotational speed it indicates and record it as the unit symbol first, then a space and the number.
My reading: rpm 2800
